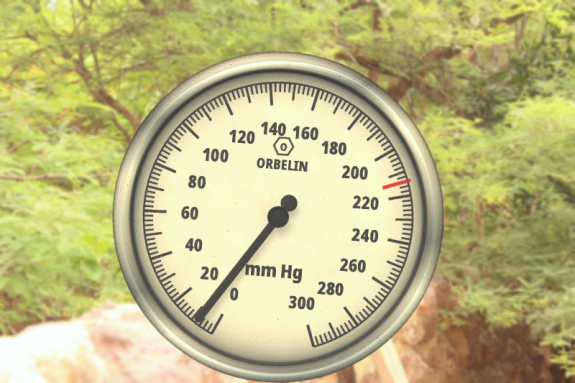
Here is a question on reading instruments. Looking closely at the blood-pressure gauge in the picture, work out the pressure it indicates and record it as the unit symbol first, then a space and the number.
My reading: mmHg 8
